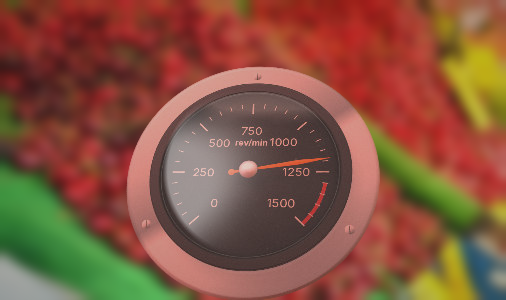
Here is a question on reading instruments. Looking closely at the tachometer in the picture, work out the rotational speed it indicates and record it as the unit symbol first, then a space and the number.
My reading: rpm 1200
